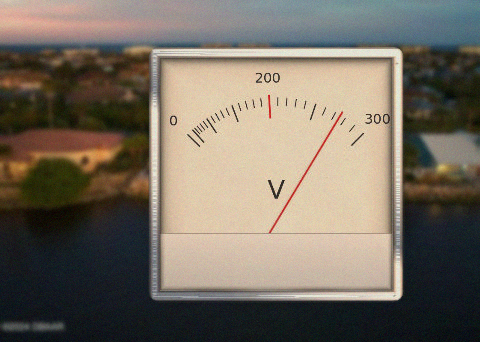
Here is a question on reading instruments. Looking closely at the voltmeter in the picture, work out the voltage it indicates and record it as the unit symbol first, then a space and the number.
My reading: V 275
